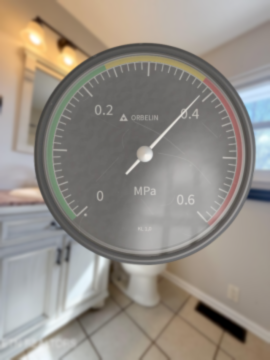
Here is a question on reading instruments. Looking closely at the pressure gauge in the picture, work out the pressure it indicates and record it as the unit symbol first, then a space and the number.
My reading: MPa 0.39
